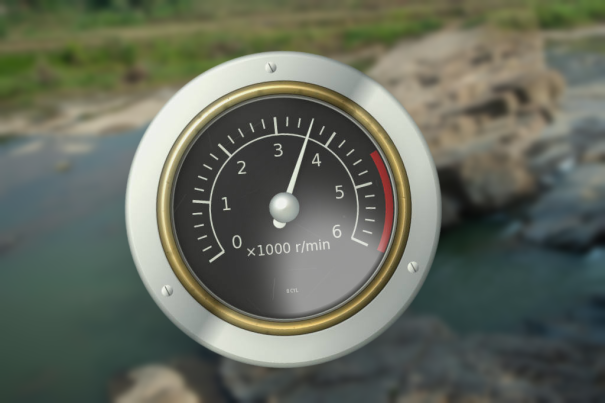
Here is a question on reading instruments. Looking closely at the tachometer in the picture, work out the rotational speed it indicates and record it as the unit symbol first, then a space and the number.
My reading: rpm 3600
